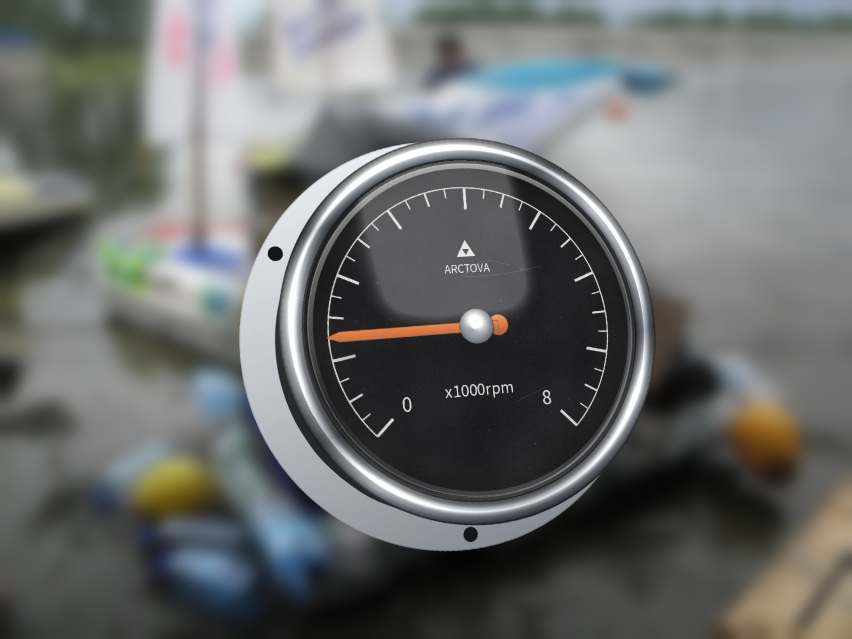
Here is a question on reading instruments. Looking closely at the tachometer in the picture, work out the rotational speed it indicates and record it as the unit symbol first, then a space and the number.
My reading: rpm 1250
